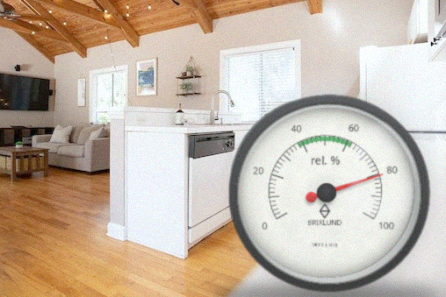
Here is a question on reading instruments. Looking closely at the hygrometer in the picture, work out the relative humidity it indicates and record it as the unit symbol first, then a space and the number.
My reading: % 80
